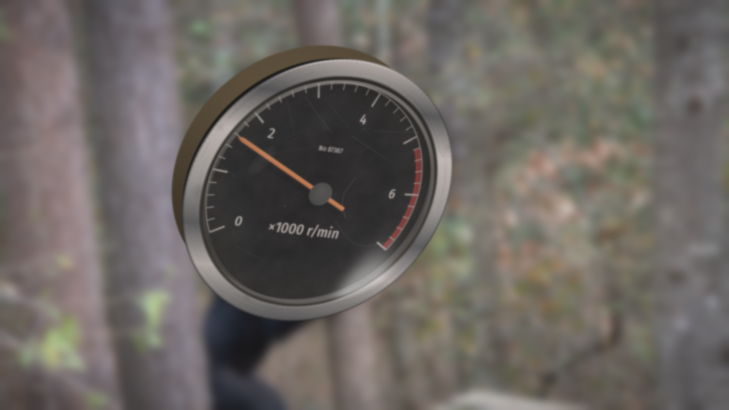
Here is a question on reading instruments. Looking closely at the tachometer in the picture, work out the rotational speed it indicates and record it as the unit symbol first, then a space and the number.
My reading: rpm 1600
